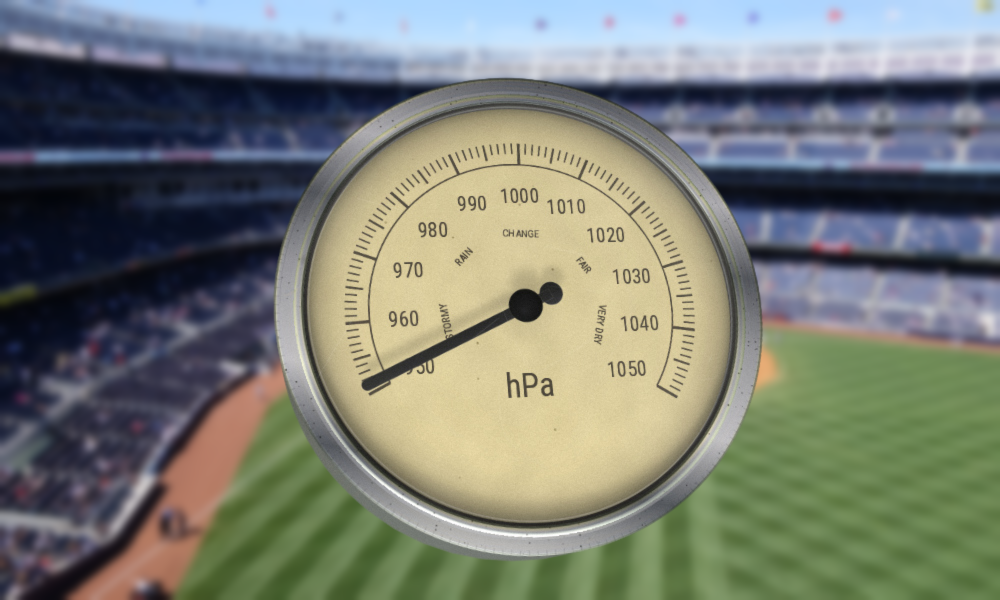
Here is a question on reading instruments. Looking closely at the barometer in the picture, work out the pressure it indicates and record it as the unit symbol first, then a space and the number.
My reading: hPa 951
